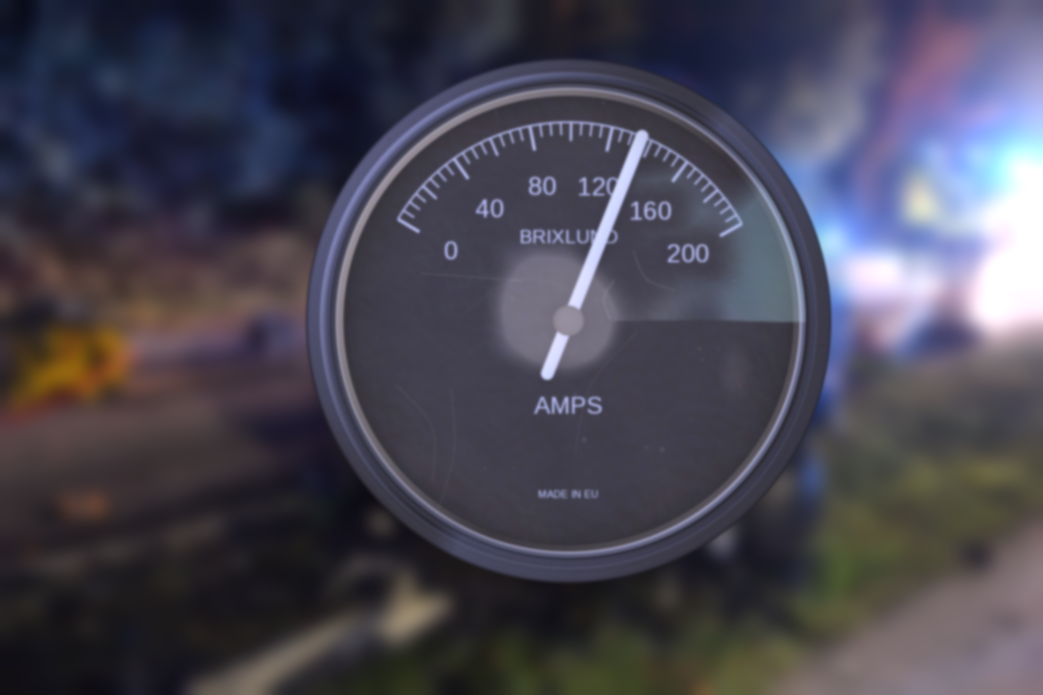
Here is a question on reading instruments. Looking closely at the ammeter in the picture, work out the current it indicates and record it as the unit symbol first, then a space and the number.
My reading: A 135
